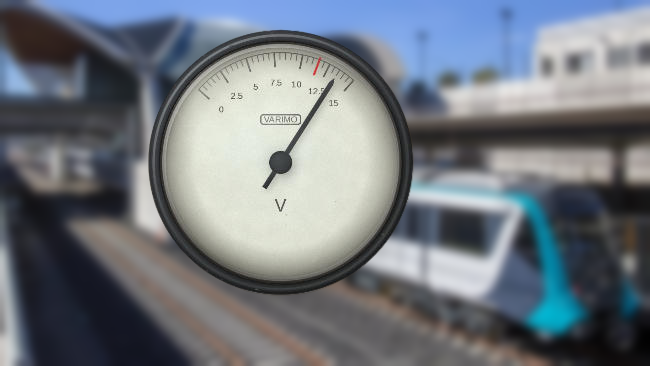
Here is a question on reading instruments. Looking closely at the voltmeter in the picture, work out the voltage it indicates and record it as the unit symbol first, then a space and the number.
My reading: V 13.5
